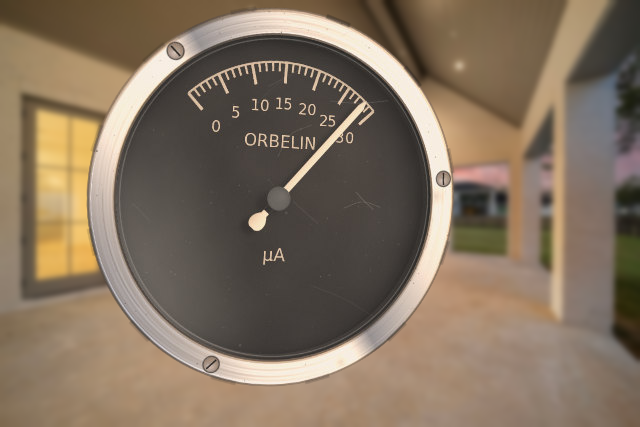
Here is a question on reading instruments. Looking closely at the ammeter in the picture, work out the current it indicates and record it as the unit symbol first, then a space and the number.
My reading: µA 28
